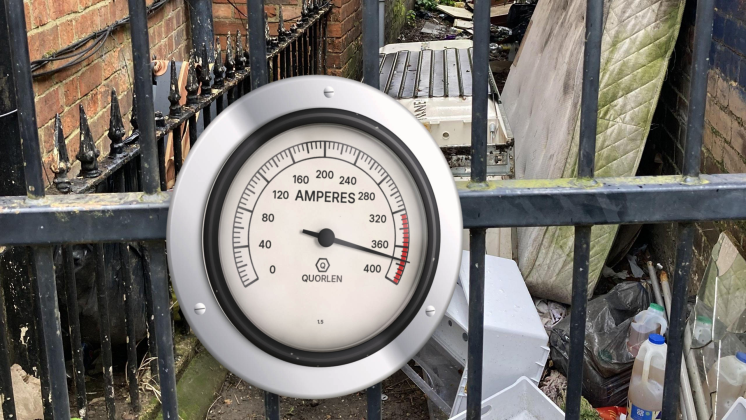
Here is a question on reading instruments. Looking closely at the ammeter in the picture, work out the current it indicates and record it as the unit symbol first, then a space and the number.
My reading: A 375
